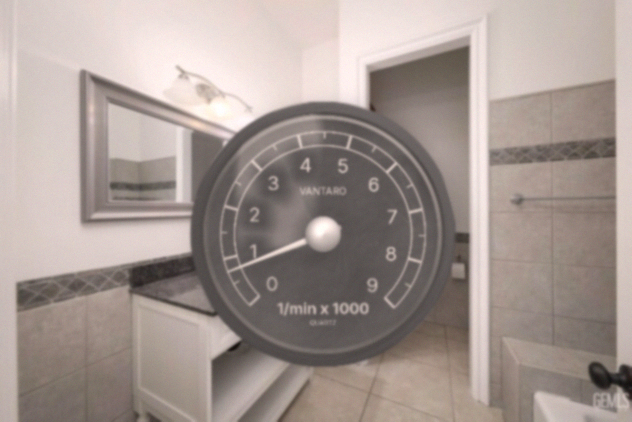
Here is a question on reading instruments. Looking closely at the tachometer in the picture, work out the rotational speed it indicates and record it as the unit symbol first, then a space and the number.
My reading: rpm 750
